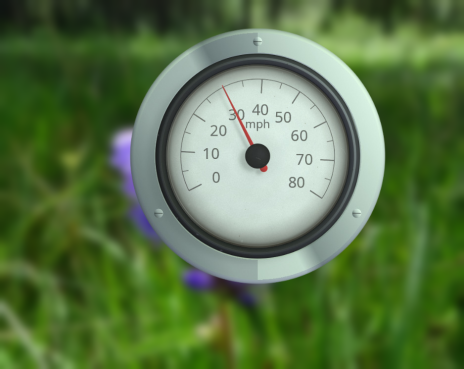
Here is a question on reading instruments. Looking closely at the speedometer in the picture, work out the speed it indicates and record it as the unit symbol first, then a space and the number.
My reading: mph 30
